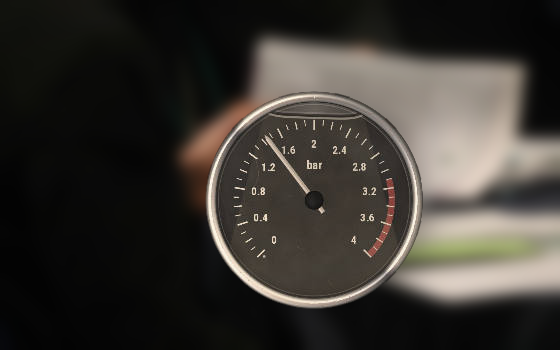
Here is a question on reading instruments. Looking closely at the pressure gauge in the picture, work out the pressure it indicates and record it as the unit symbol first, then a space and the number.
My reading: bar 1.45
